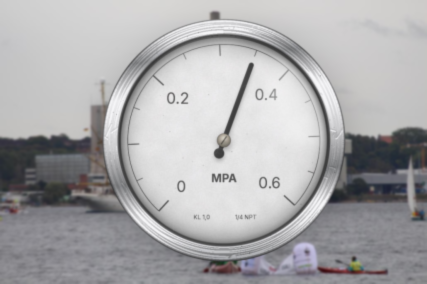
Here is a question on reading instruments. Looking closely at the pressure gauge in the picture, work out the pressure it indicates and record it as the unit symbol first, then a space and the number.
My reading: MPa 0.35
